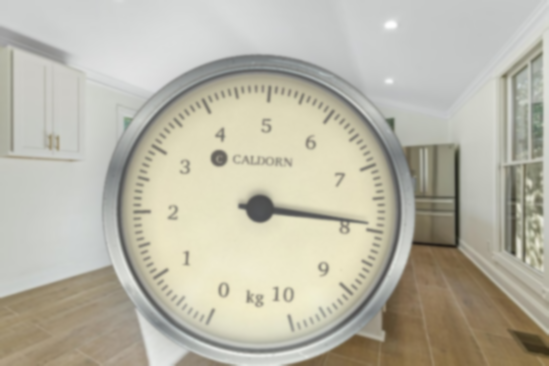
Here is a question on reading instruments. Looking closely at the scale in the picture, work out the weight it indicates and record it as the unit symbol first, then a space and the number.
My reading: kg 7.9
